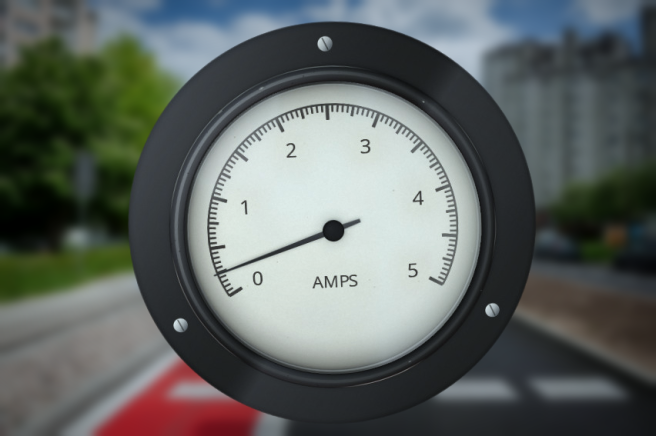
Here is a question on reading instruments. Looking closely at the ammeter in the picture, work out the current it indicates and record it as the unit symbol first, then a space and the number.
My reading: A 0.25
